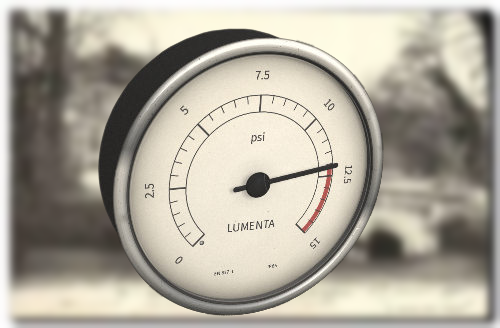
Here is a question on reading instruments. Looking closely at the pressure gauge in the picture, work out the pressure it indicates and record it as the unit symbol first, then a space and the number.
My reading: psi 12
